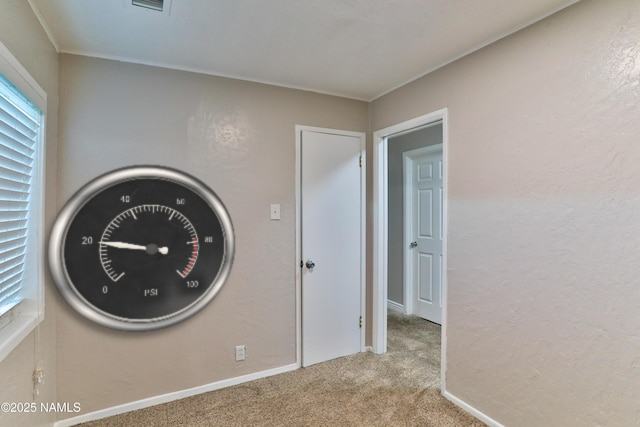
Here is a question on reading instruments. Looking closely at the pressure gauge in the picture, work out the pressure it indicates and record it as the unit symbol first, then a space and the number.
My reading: psi 20
